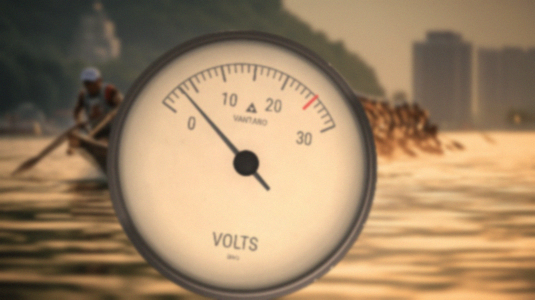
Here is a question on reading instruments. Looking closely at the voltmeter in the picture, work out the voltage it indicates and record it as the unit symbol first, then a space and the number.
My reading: V 3
